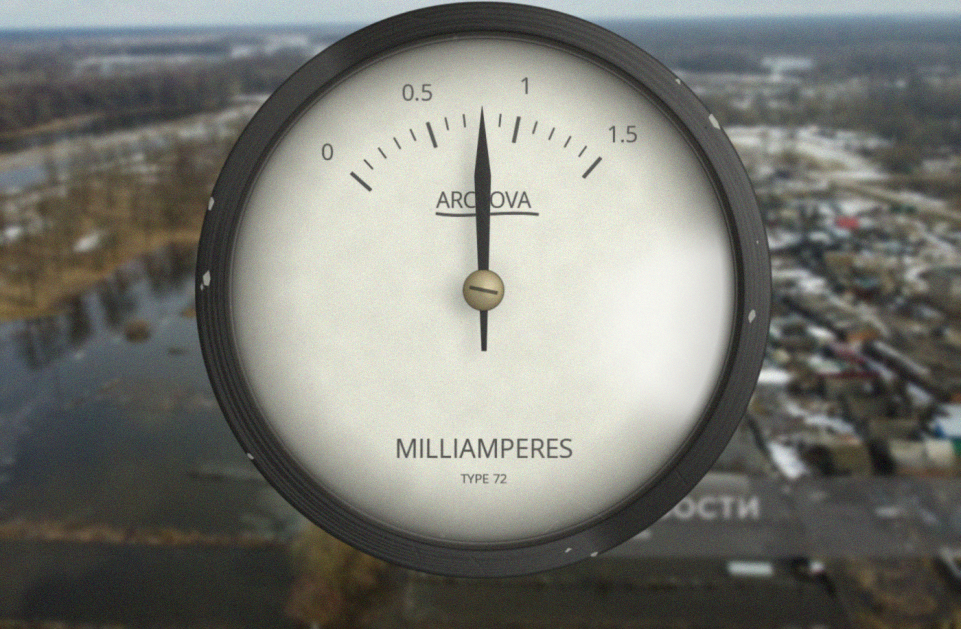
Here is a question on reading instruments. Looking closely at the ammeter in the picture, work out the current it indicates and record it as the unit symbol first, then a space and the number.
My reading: mA 0.8
